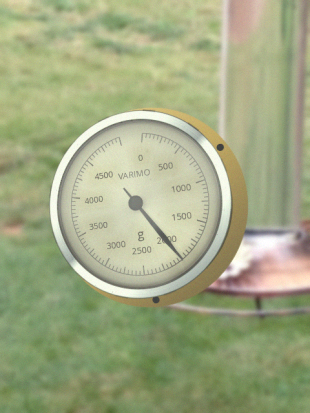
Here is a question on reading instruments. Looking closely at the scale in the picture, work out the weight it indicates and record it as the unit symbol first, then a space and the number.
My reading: g 2000
